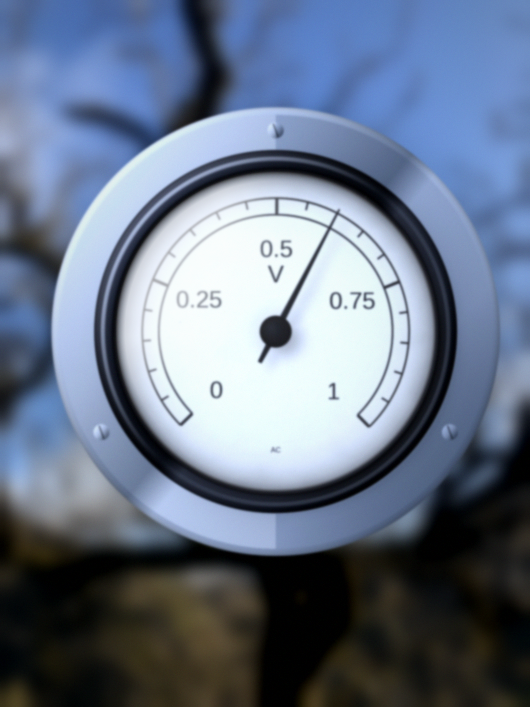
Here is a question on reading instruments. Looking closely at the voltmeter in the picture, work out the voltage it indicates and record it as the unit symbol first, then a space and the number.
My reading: V 0.6
